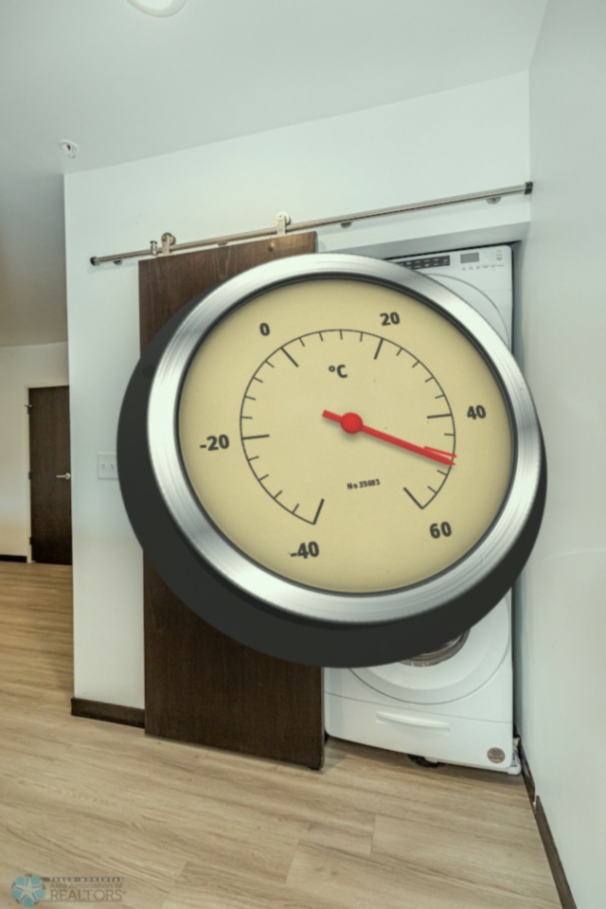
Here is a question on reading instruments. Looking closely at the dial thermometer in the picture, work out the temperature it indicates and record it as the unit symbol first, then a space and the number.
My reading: °C 50
